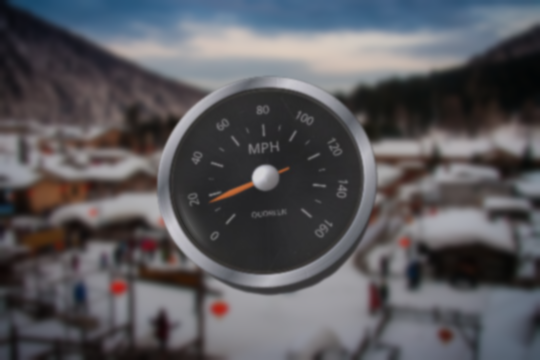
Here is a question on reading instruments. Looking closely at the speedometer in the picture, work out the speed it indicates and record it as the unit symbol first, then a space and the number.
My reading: mph 15
